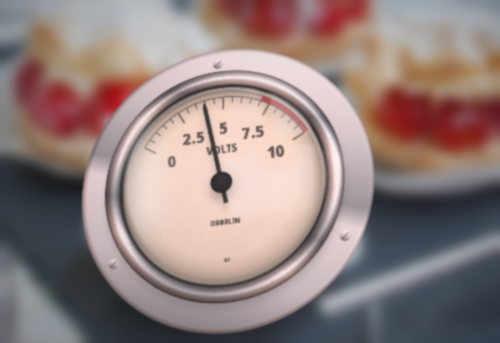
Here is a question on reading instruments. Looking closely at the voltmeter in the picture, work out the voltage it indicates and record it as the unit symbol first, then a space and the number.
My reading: V 4
